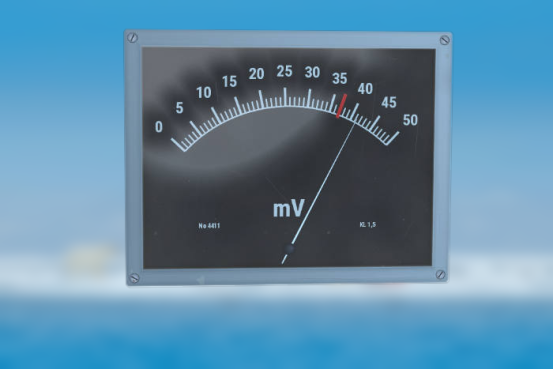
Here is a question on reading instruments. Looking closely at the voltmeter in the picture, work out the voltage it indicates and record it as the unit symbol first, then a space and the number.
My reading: mV 41
